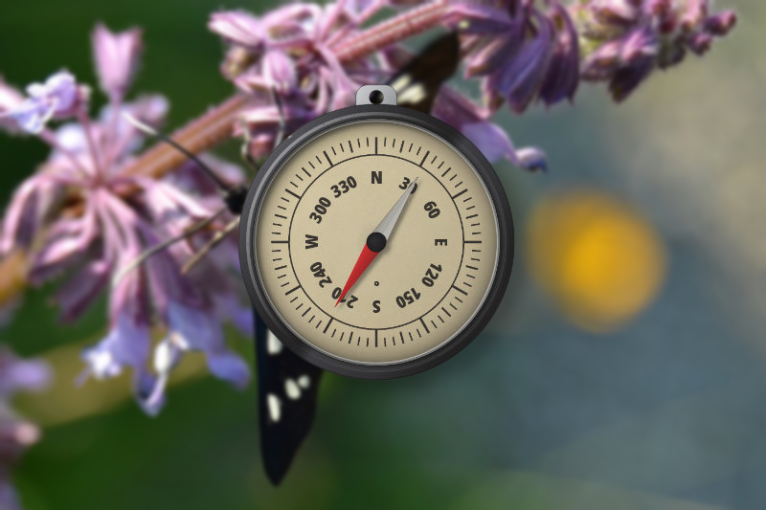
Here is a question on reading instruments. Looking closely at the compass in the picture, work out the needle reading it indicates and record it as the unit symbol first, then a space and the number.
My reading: ° 212.5
